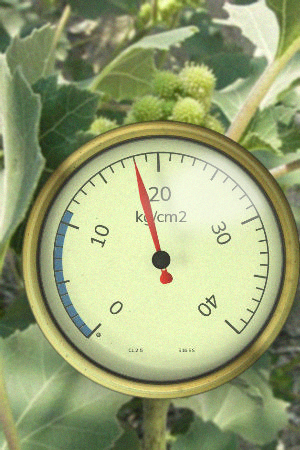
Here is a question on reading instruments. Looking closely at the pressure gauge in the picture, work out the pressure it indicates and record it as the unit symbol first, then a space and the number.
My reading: kg/cm² 18
